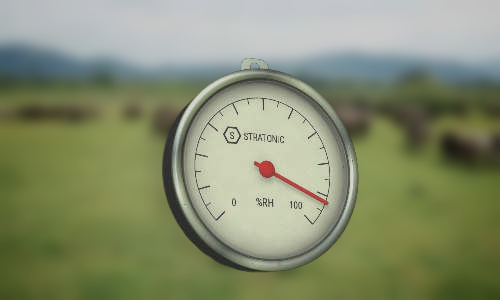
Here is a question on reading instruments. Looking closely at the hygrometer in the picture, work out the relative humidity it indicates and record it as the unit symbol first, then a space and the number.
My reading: % 92.5
